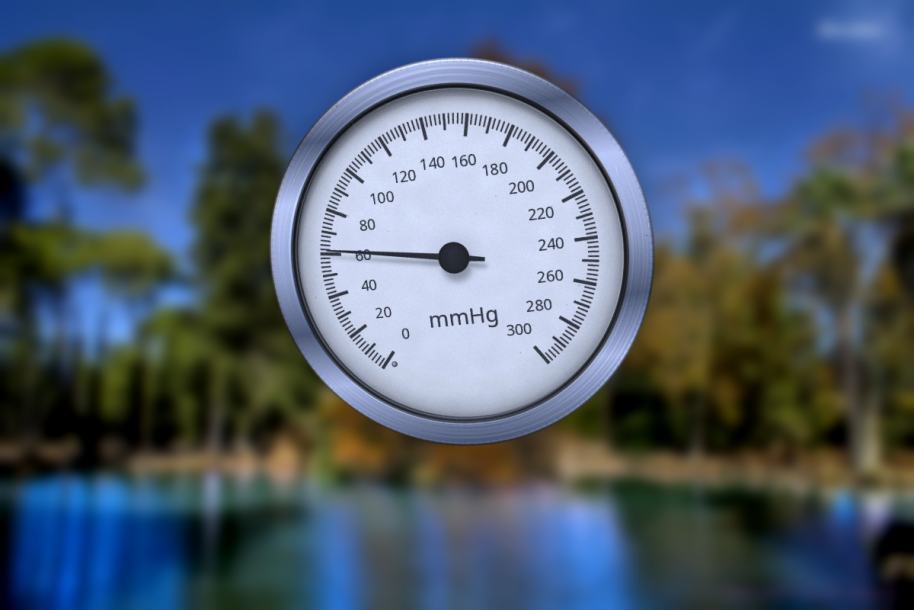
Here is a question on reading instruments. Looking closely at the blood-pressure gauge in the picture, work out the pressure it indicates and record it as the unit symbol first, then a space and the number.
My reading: mmHg 62
